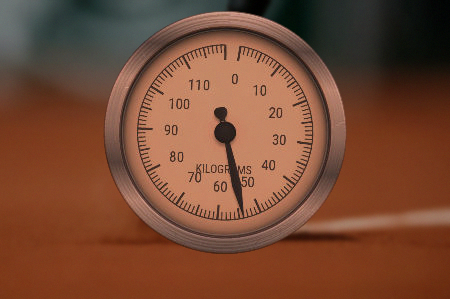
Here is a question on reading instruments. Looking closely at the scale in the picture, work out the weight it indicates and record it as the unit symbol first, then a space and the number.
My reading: kg 54
